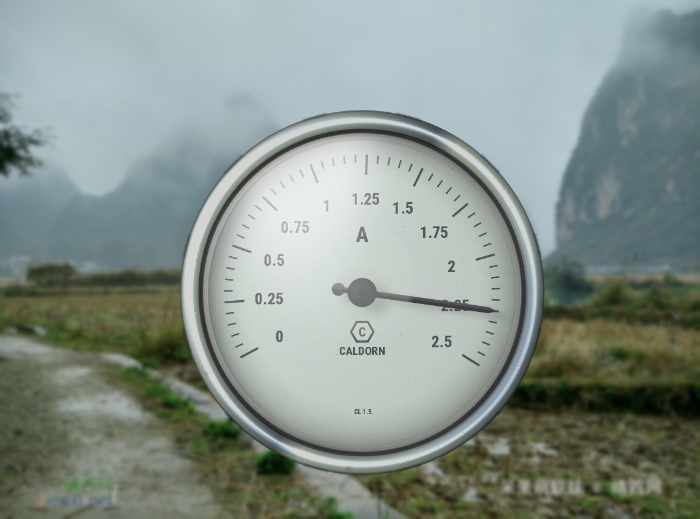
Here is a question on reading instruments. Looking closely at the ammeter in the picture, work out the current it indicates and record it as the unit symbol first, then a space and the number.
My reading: A 2.25
